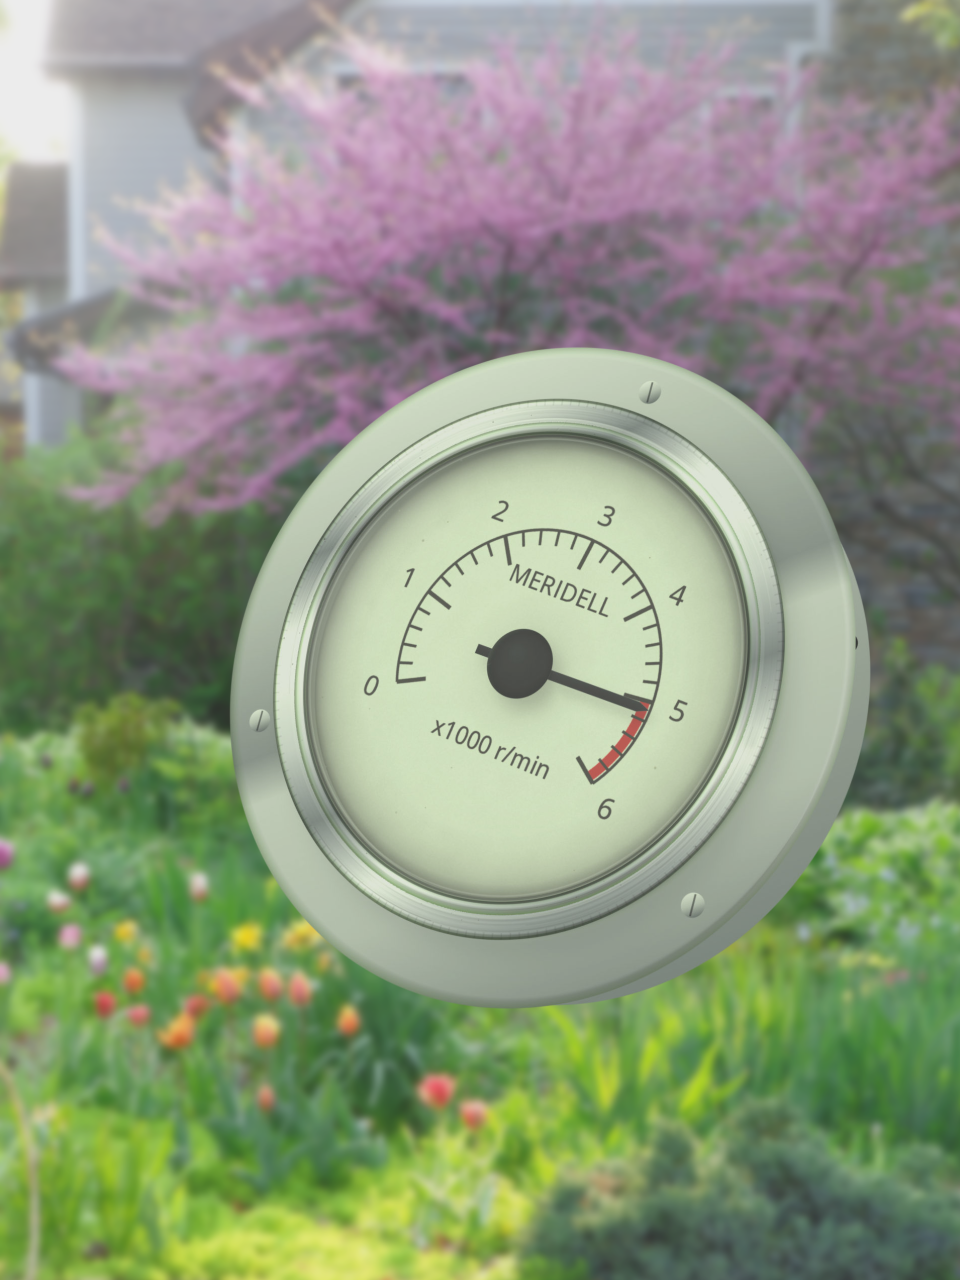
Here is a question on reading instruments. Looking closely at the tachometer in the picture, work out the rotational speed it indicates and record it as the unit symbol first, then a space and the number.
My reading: rpm 5100
